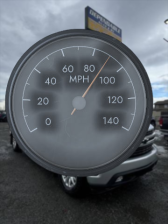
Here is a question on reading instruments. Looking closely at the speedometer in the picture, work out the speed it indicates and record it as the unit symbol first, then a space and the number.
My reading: mph 90
